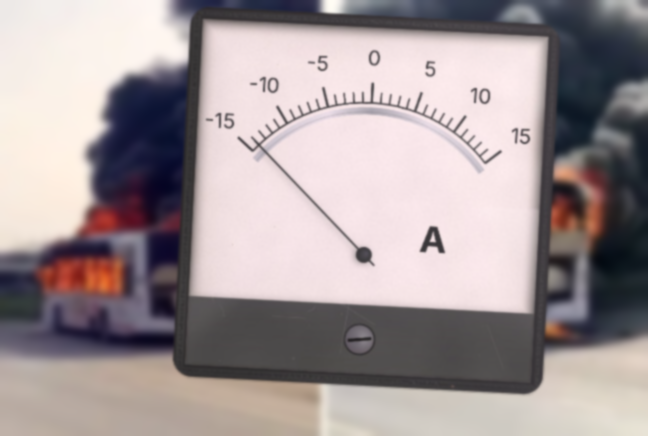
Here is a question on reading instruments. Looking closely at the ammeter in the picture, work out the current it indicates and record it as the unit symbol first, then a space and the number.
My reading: A -14
